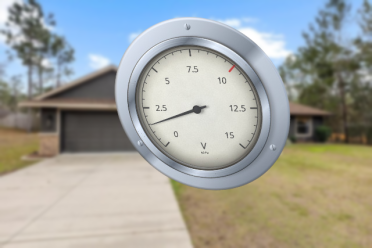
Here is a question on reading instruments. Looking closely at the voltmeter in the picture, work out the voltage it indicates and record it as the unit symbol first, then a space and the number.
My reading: V 1.5
